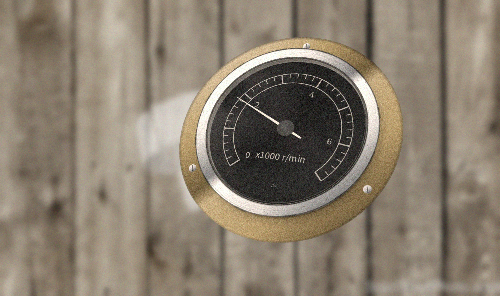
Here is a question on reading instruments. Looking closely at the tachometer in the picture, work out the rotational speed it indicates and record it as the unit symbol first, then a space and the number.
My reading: rpm 1800
